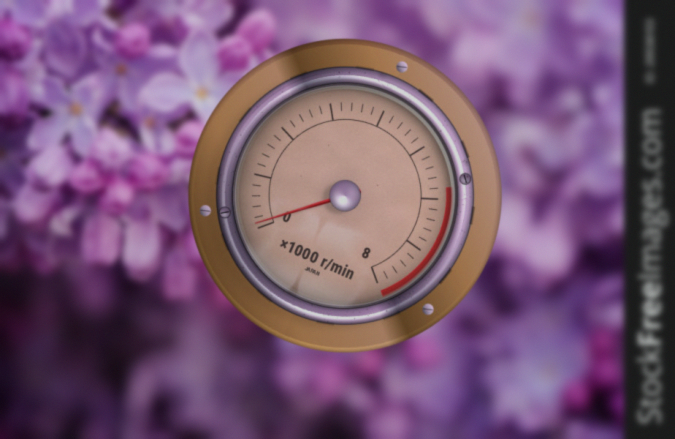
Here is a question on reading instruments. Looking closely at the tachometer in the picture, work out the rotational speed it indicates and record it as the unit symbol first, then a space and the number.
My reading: rpm 100
